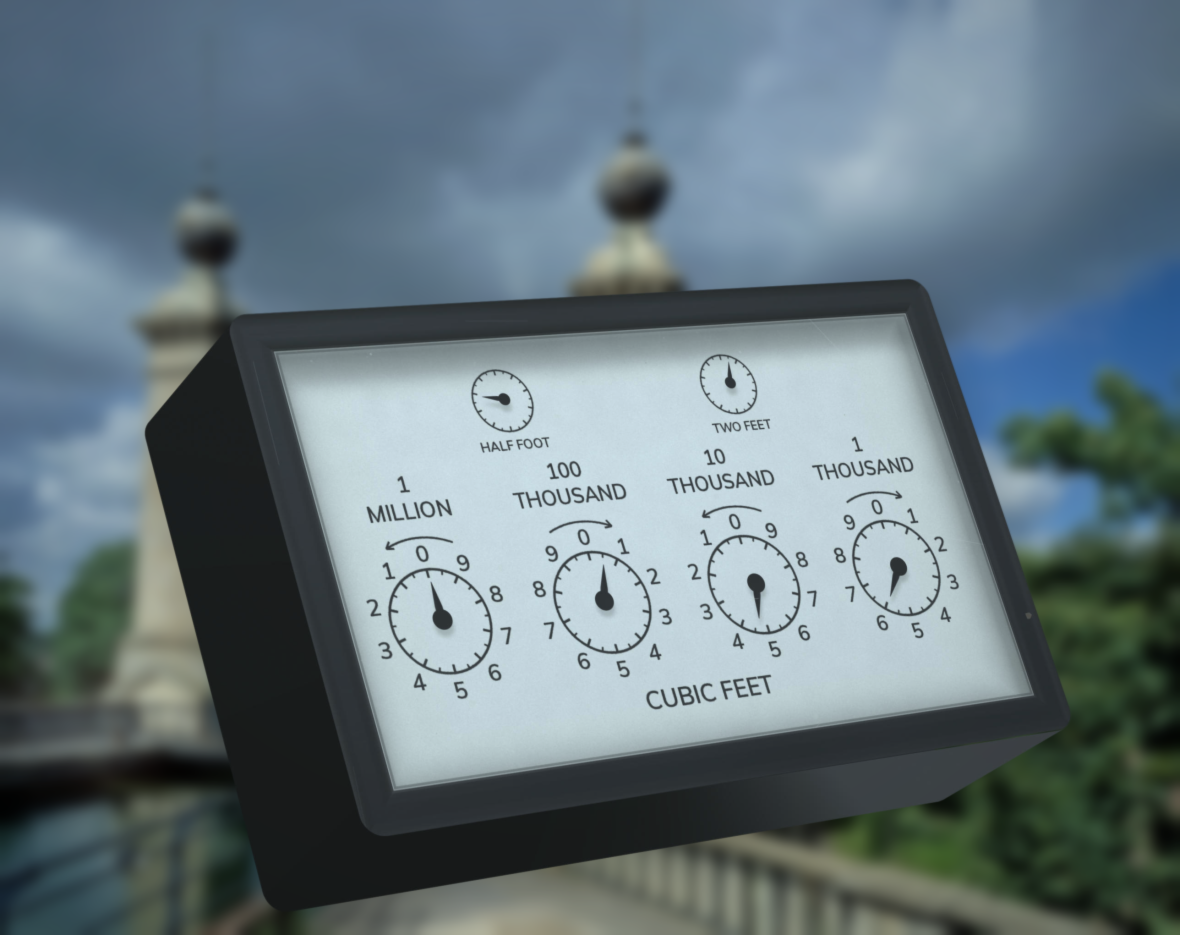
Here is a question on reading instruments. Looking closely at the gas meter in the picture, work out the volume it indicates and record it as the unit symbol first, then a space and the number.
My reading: ft³ 4600
